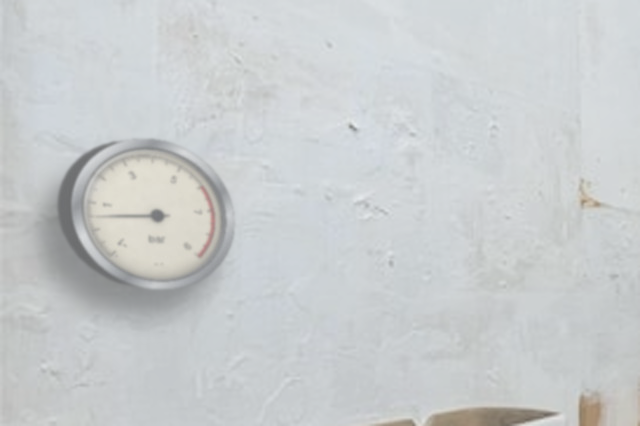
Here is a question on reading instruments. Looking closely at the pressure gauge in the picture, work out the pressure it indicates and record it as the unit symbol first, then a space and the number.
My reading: bar 0.5
